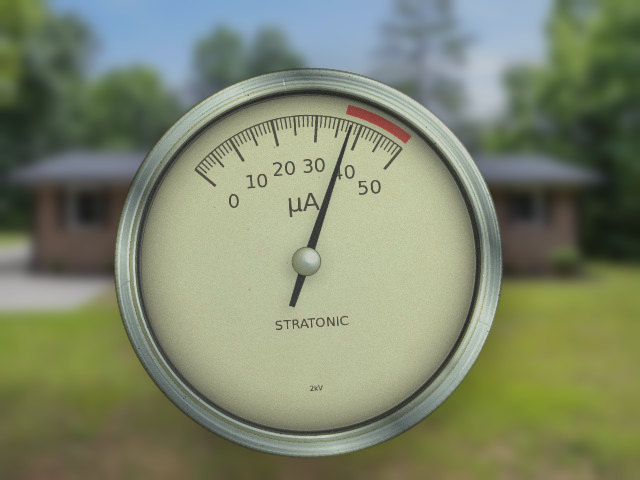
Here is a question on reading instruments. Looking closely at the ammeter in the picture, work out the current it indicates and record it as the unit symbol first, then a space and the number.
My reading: µA 38
